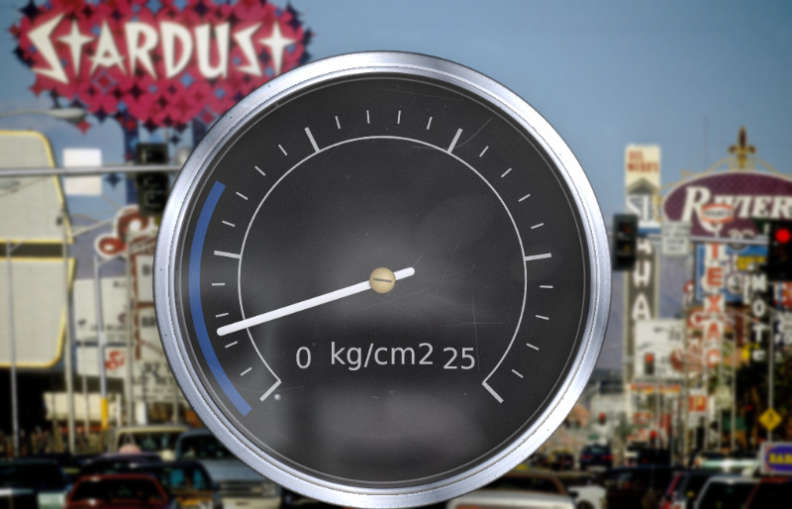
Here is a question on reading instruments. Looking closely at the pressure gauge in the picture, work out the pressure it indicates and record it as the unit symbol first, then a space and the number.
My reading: kg/cm² 2.5
